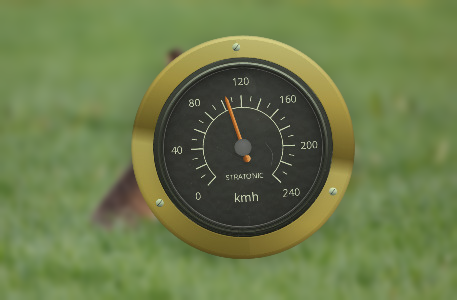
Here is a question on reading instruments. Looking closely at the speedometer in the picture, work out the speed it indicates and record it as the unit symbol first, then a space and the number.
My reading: km/h 105
